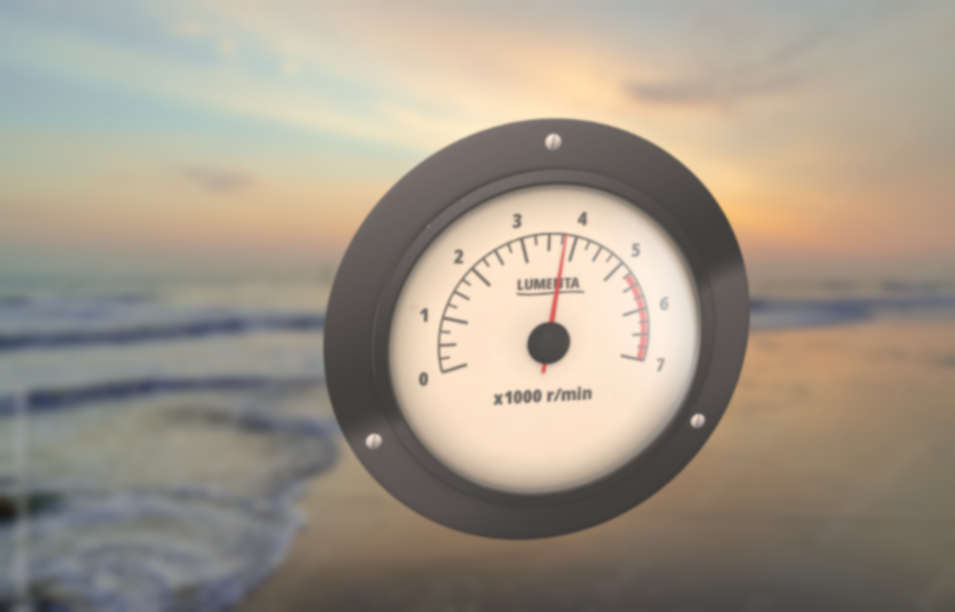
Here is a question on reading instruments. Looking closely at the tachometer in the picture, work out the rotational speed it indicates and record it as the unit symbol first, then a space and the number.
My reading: rpm 3750
